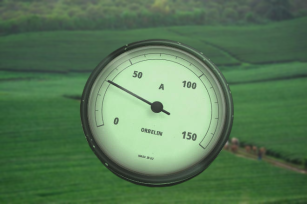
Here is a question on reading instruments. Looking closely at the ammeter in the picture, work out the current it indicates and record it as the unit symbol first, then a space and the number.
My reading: A 30
